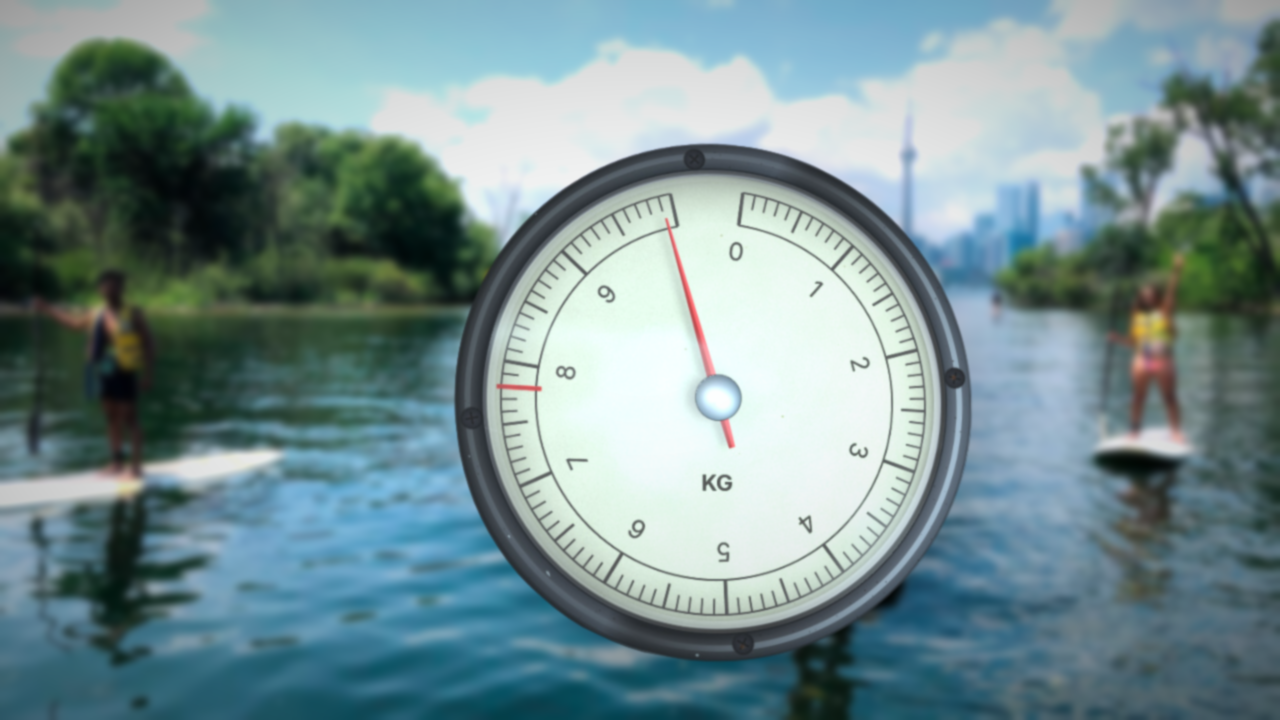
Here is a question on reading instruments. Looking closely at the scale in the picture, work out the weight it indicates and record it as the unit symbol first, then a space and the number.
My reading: kg 9.9
